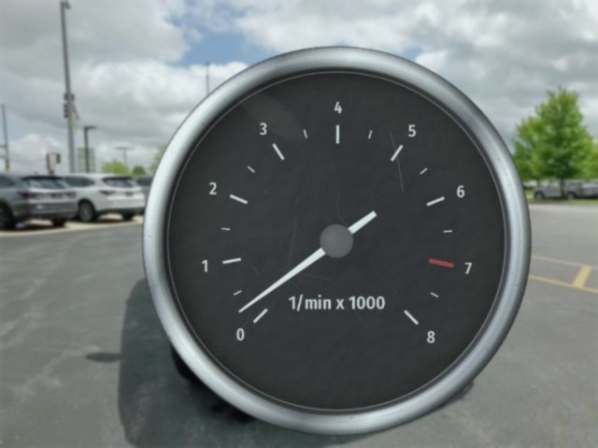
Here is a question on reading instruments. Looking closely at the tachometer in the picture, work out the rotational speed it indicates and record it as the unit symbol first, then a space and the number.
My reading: rpm 250
